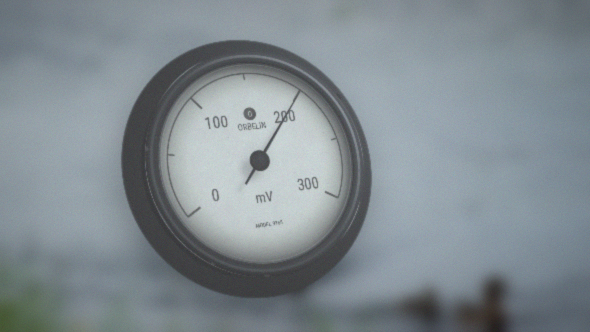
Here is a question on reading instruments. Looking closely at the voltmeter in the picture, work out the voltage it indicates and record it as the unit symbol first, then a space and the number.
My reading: mV 200
